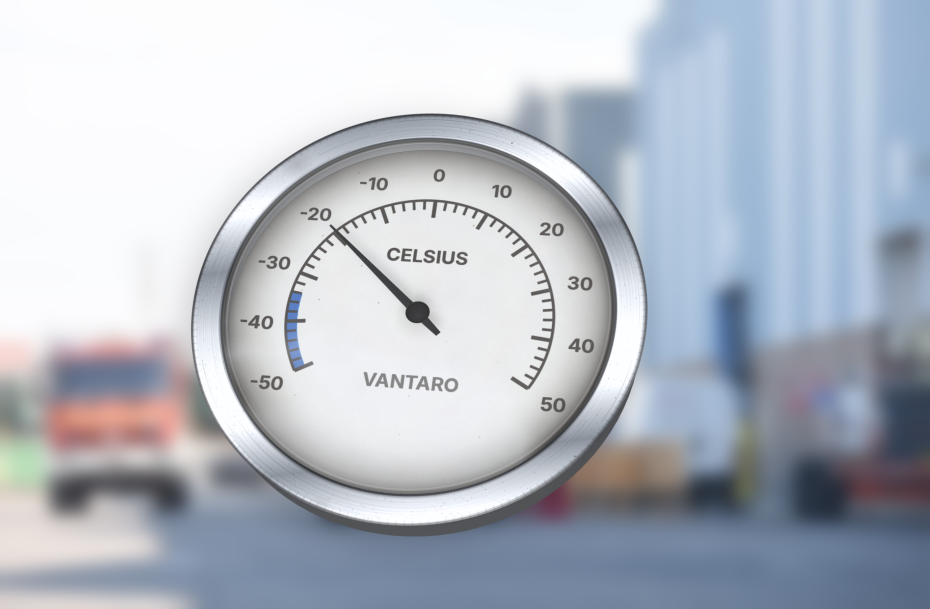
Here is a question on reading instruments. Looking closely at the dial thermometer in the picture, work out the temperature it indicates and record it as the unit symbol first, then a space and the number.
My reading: °C -20
